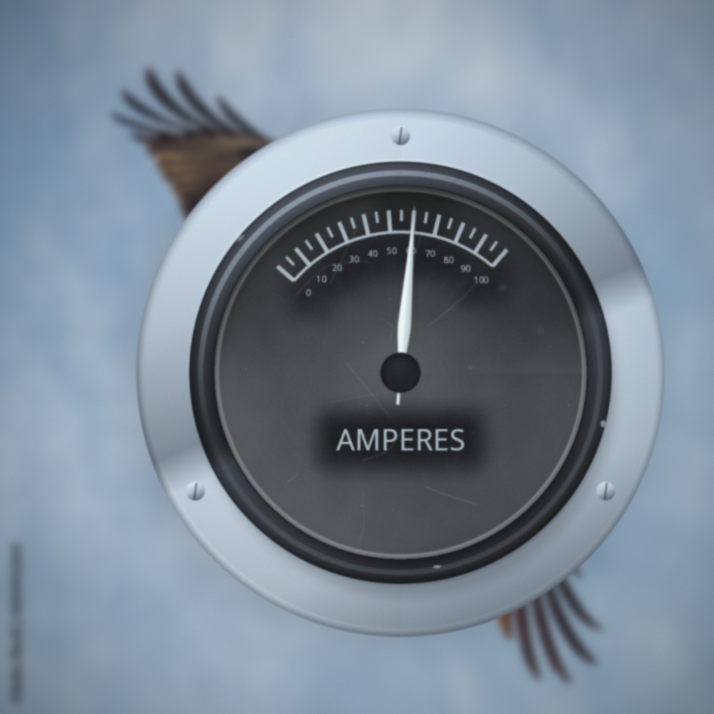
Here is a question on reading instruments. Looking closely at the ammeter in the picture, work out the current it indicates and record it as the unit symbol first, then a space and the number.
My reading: A 60
